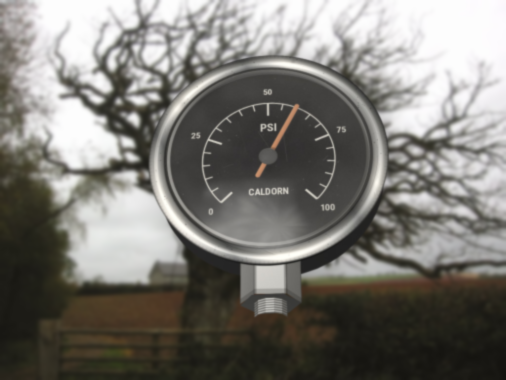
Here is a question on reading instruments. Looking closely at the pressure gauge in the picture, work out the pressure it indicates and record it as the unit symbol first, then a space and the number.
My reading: psi 60
